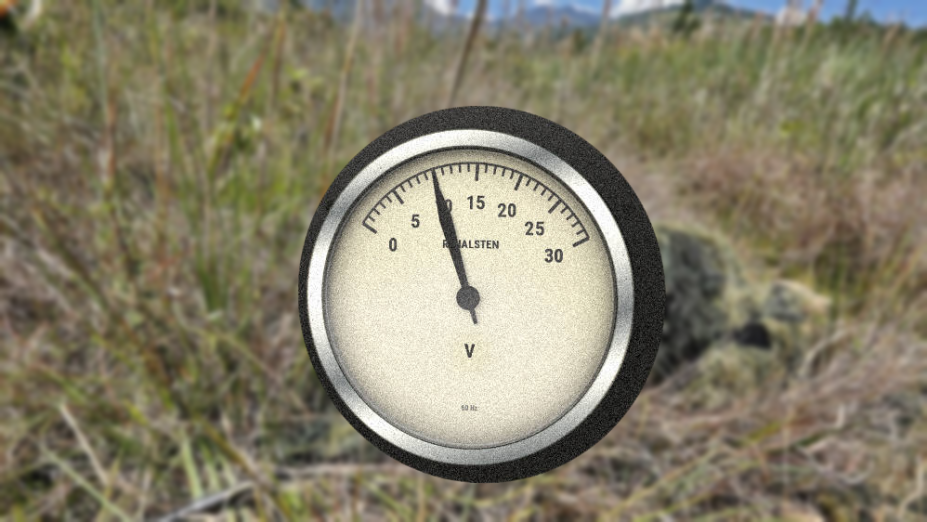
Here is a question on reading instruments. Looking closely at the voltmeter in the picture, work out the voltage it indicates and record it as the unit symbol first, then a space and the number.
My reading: V 10
